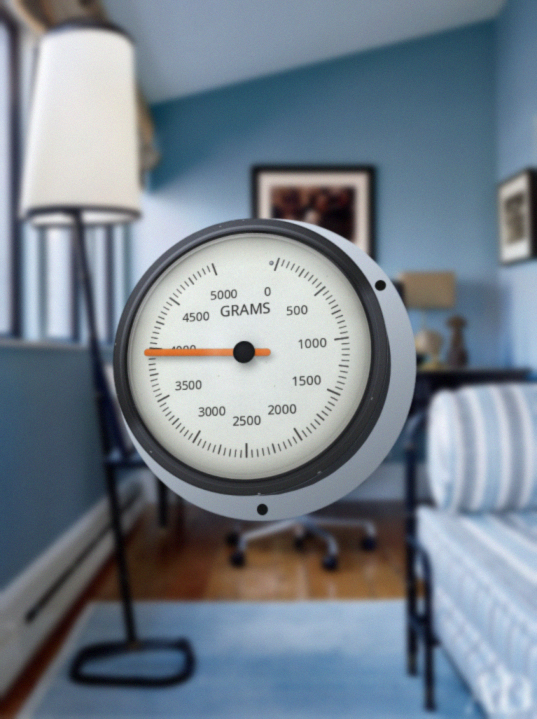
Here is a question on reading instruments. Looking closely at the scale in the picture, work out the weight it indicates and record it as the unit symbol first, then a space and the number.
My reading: g 3950
